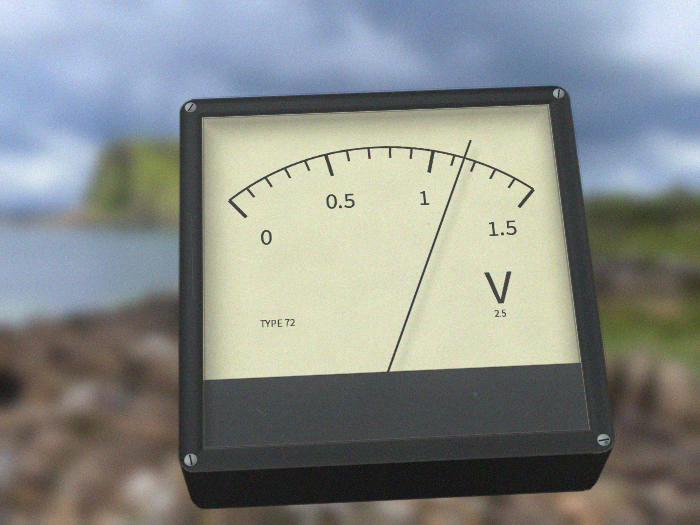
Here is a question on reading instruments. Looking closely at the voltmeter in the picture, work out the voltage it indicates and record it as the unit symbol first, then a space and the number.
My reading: V 1.15
